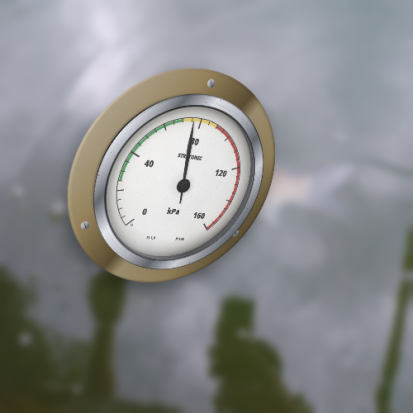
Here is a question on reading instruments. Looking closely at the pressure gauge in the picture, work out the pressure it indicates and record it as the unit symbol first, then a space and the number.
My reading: kPa 75
